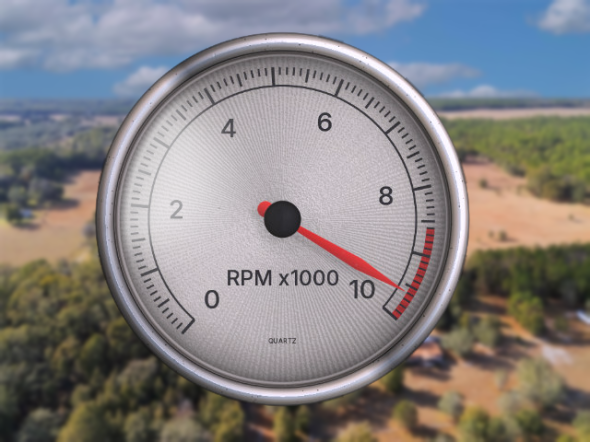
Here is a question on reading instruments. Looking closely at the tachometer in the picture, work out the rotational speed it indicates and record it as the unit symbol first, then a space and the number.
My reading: rpm 9600
